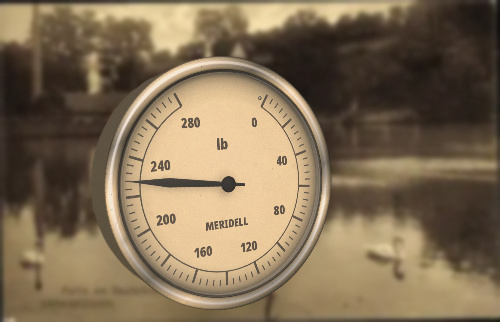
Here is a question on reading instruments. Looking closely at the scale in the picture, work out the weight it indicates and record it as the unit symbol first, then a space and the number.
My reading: lb 228
